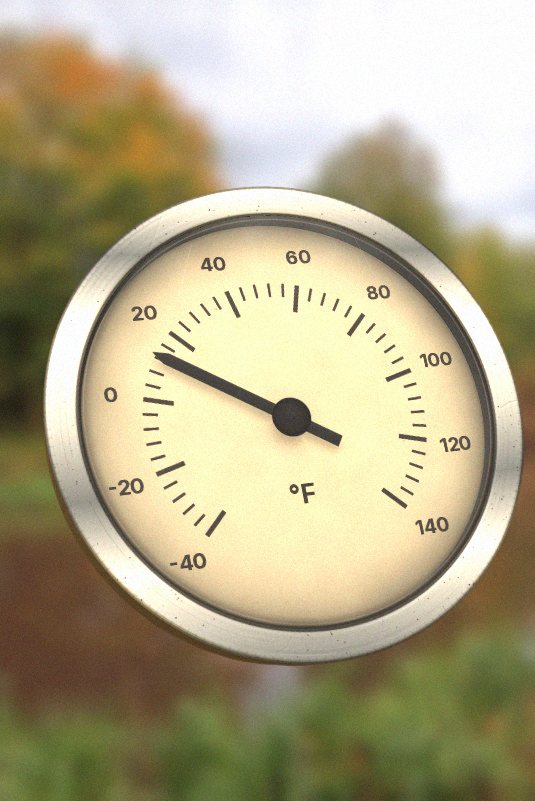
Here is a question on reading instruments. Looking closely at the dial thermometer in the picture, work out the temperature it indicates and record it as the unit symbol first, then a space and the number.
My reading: °F 12
